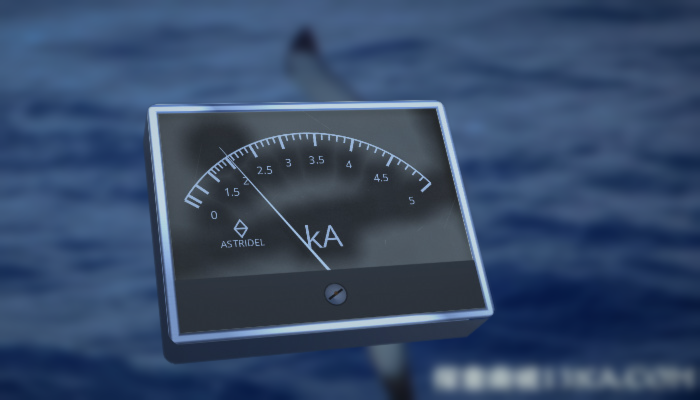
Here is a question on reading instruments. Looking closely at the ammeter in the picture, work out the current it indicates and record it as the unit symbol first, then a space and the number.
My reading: kA 2
